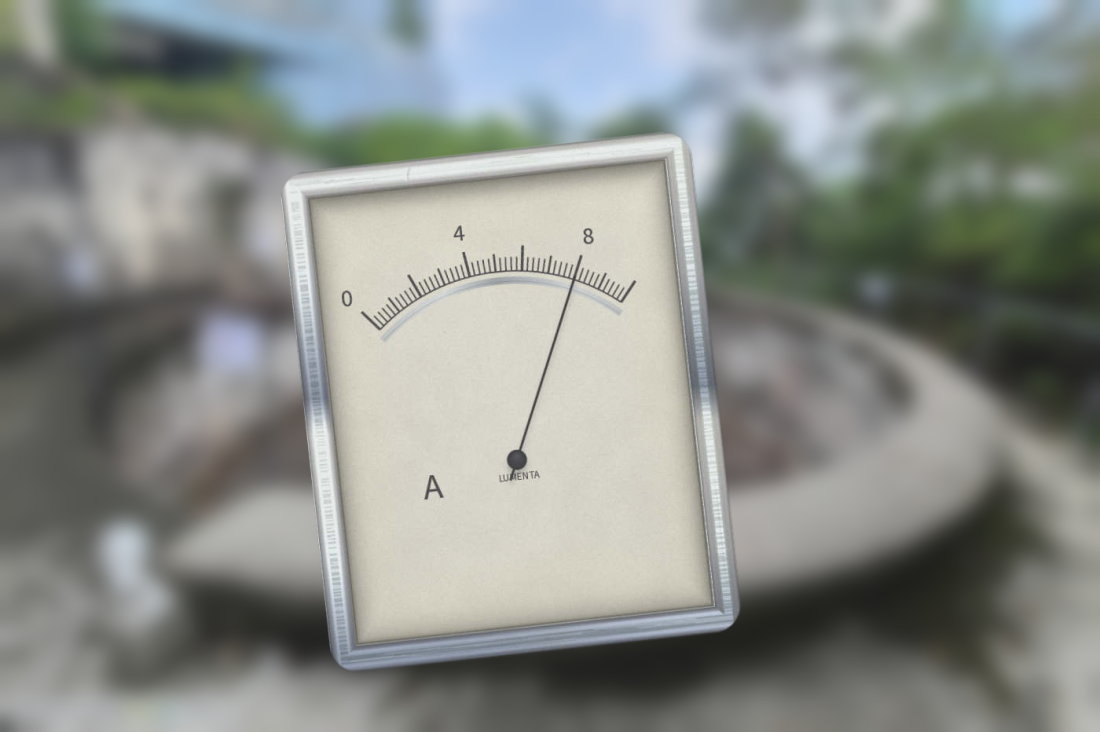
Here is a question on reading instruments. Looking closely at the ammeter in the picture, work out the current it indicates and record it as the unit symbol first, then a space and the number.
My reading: A 8
